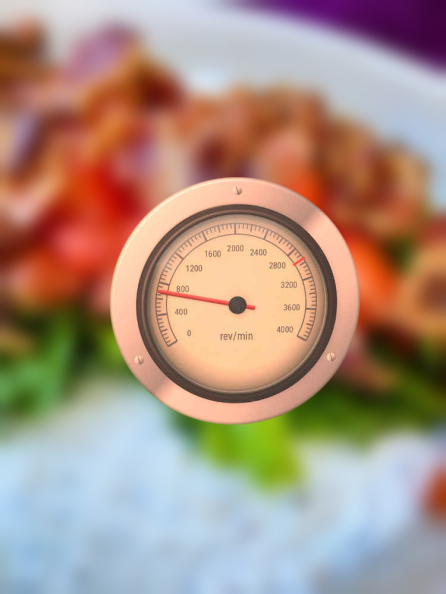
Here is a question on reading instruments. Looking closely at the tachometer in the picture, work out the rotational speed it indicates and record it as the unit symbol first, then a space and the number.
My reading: rpm 700
